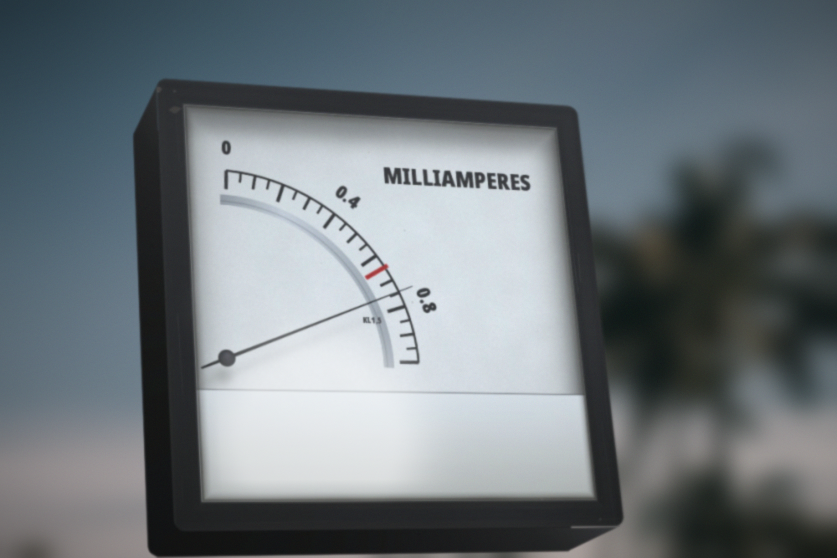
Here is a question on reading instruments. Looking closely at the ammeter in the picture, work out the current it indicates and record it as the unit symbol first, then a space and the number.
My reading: mA 0.75
